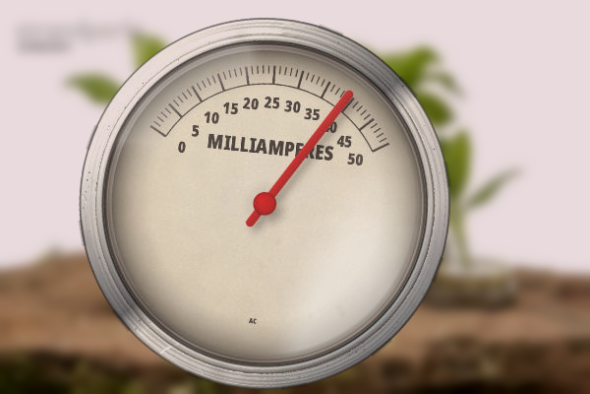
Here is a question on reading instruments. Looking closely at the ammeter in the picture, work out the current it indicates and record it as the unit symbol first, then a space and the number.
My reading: mA 39
